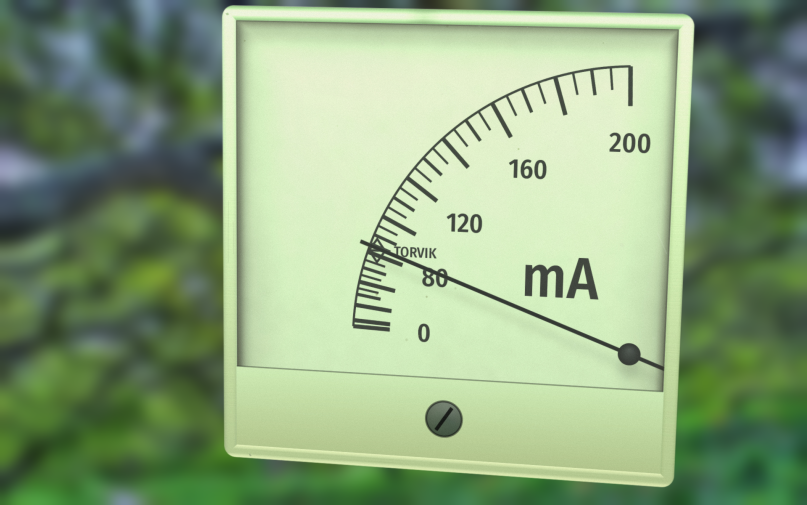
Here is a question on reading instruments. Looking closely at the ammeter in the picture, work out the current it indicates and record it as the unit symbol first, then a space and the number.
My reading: mA 85
